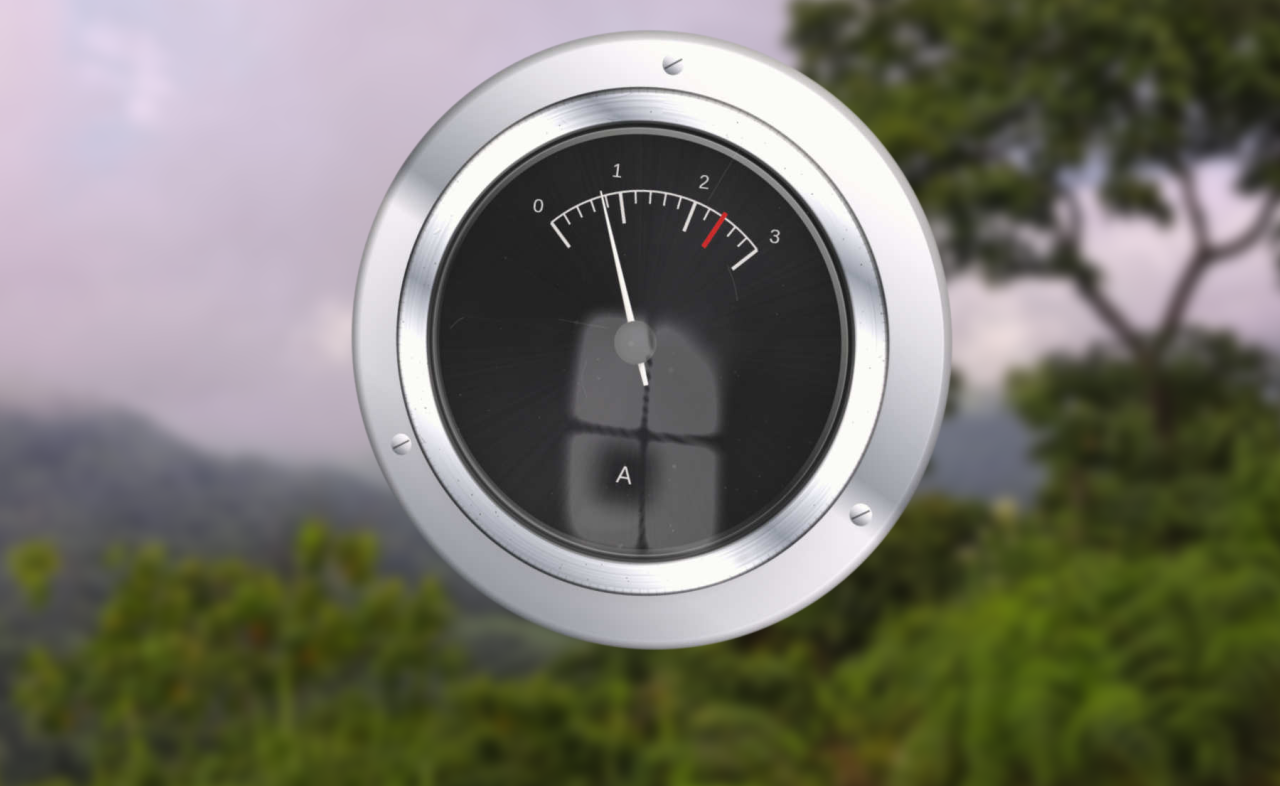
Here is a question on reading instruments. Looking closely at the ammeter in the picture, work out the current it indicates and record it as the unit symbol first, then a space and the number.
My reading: A 0.8
